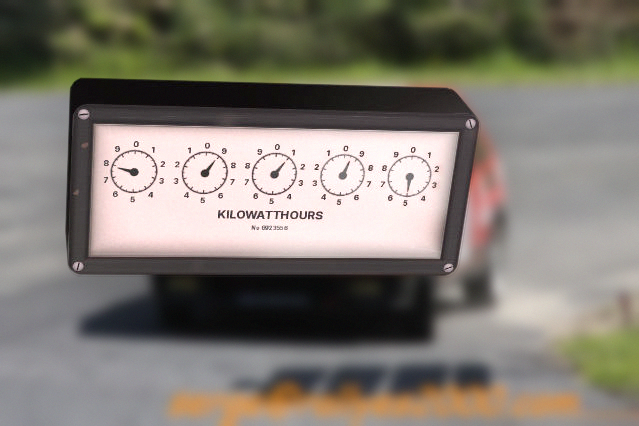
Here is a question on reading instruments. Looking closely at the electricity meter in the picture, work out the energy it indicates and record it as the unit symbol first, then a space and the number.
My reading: kWh 79095
